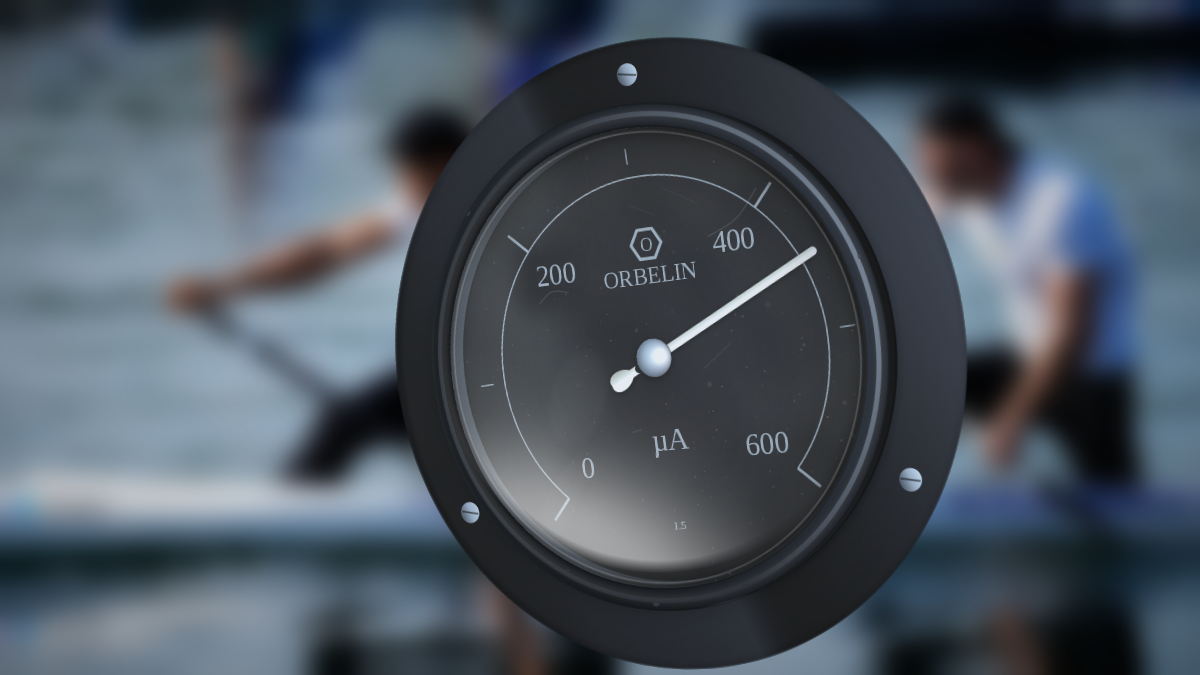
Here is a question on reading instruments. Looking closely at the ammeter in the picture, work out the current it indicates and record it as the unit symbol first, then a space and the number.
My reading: µA 450
